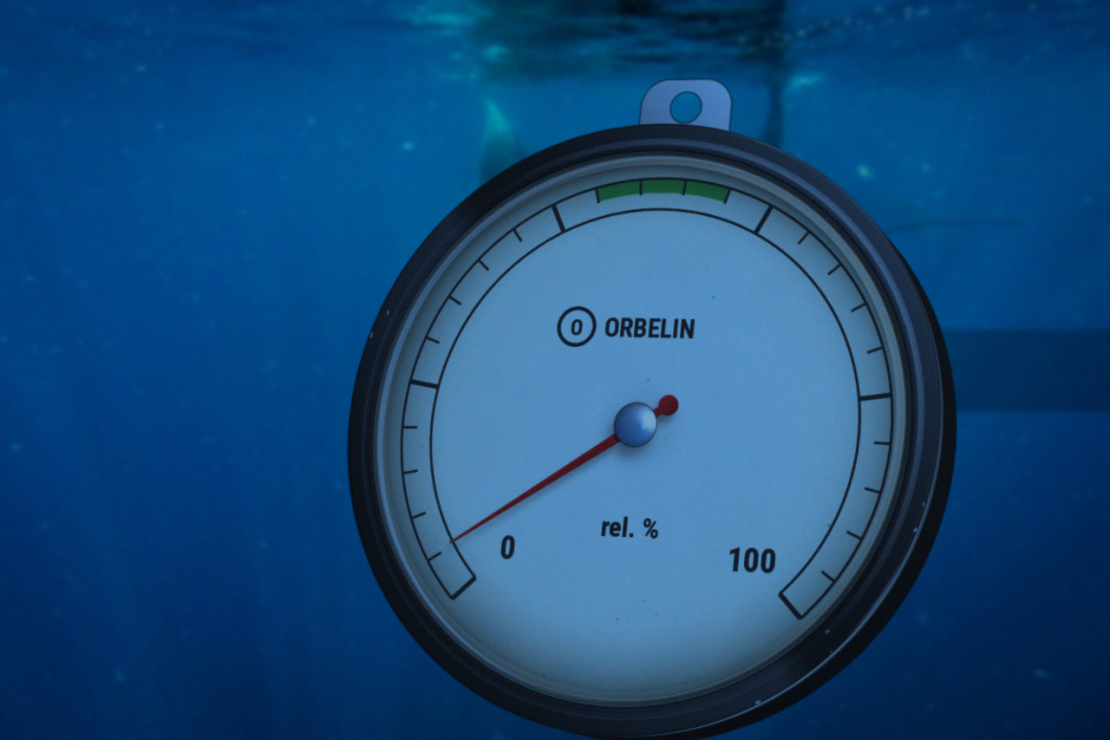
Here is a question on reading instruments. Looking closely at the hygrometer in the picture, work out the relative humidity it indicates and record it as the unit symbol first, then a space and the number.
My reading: % 4
